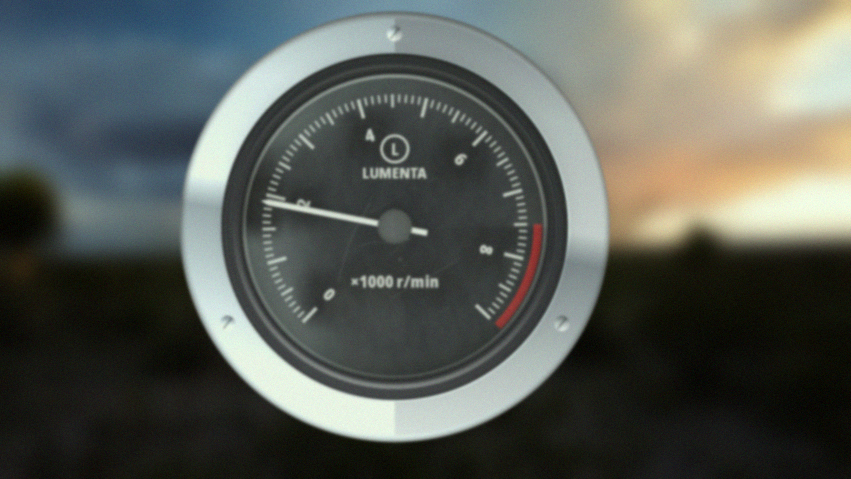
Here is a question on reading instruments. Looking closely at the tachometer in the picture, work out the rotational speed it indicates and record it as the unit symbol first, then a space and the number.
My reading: rpm 1900
